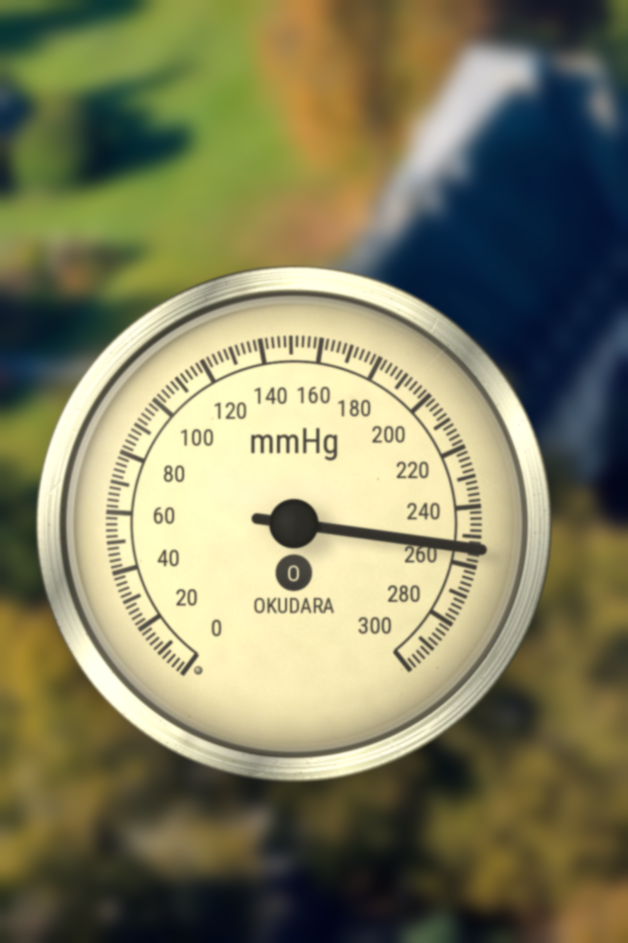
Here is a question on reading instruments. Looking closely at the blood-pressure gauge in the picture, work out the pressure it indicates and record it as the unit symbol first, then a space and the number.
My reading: mmHg 254
